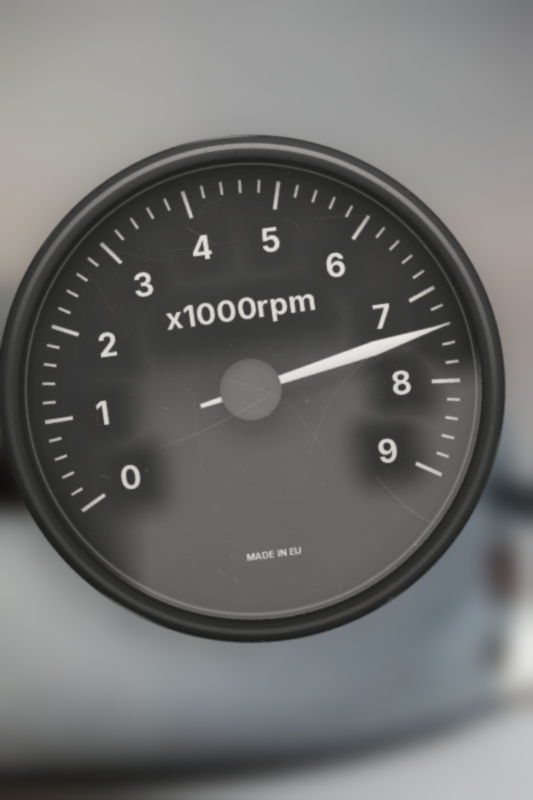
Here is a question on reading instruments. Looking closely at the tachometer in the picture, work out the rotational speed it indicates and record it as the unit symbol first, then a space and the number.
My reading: rpm 7400
